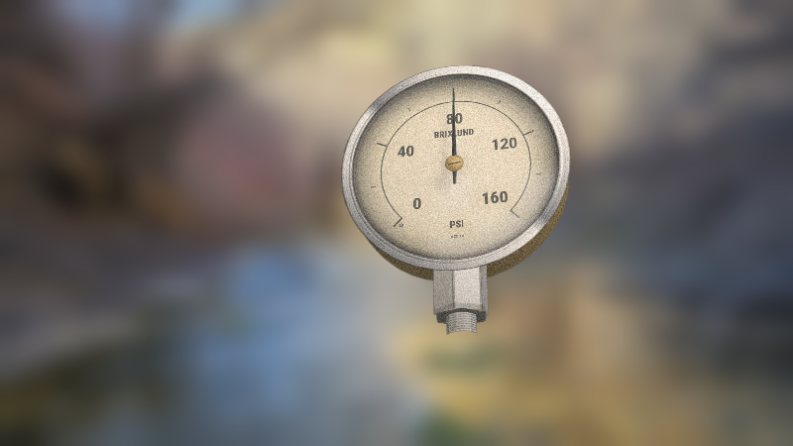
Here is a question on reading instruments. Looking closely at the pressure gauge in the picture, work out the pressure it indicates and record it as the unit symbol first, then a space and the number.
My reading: psi 80
